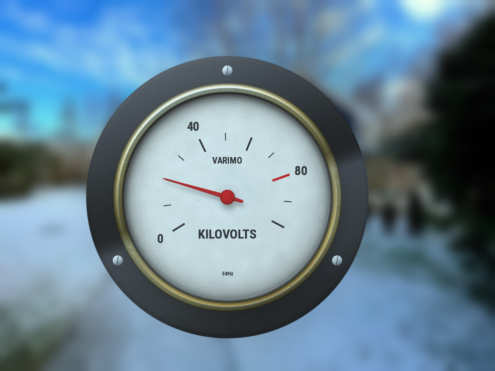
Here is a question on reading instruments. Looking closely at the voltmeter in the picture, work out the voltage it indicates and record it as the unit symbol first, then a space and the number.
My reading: kV 20
